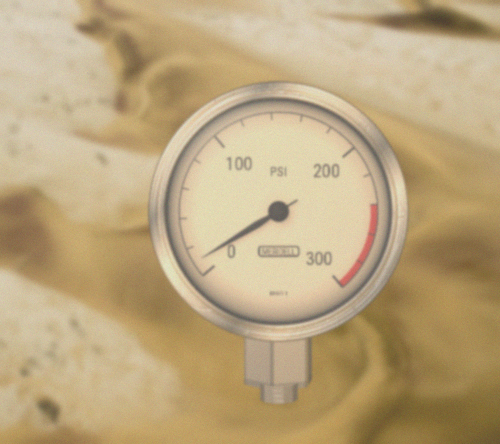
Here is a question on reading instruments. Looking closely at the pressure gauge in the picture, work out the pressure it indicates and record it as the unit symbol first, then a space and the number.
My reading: psi 10
